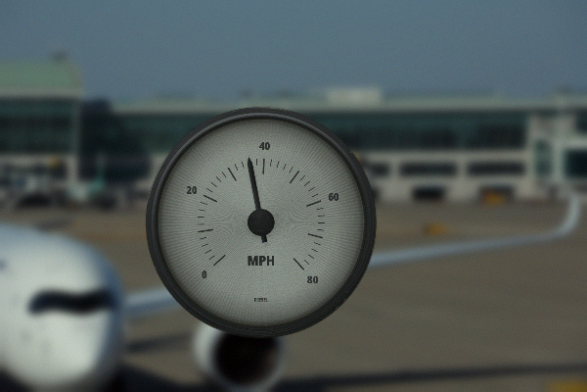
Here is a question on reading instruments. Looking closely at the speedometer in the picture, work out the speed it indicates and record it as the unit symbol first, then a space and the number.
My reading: mph 36
